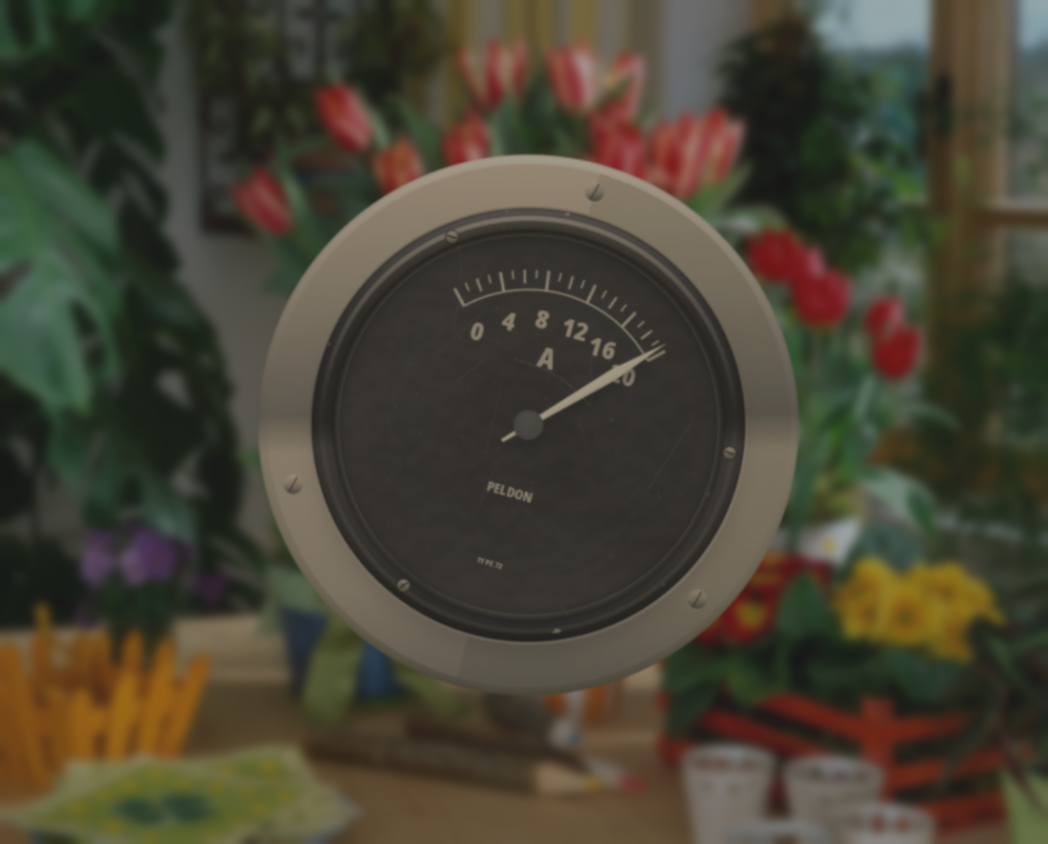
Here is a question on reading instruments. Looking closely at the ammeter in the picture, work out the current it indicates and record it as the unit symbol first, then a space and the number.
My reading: A 19.5
